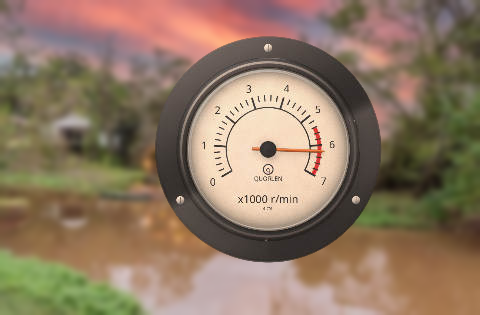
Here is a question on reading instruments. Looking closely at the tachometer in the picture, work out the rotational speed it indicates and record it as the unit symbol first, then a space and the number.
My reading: rpm 6200
